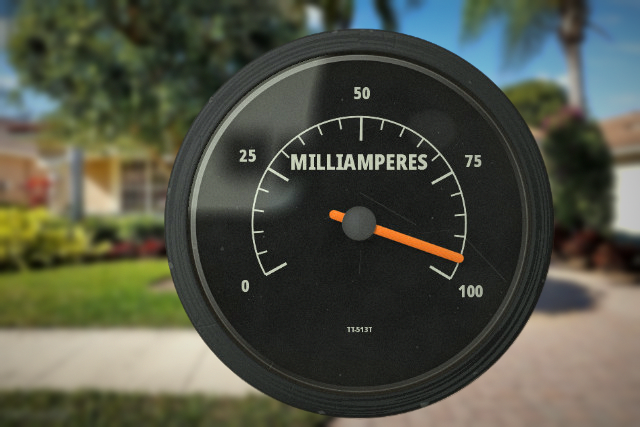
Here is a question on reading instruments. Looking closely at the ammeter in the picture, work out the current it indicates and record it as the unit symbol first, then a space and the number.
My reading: mA 95
